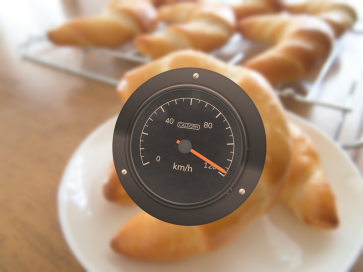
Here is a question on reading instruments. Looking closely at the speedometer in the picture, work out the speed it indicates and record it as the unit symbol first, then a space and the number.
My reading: km/h 117.5
